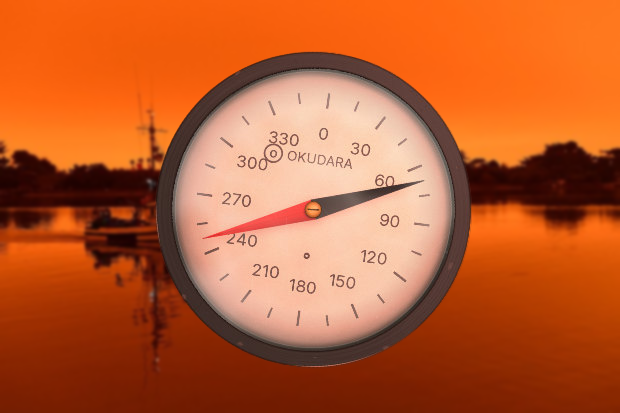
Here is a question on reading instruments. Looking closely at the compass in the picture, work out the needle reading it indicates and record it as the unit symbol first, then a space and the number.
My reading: ° 247.5
